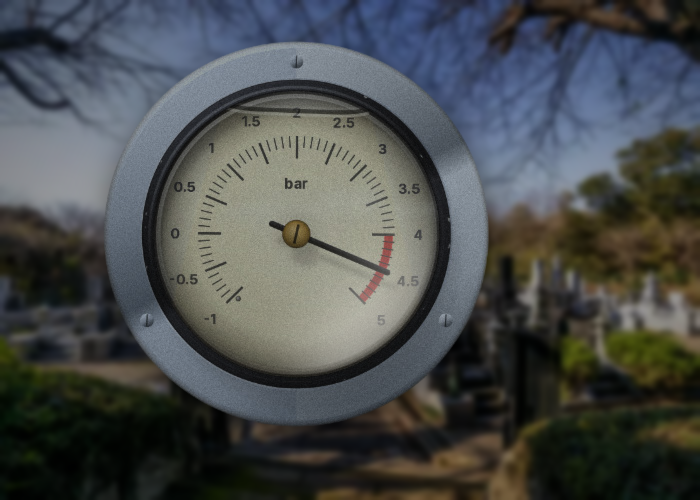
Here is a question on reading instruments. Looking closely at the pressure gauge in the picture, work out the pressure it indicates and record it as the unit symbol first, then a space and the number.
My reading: bar 4.5
